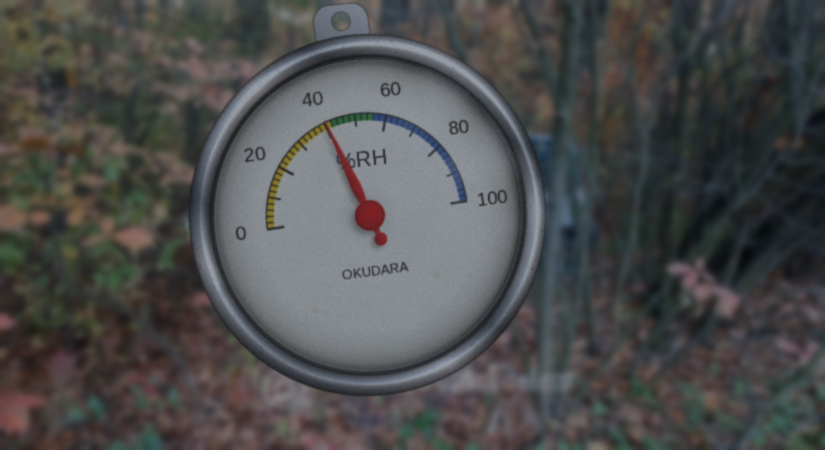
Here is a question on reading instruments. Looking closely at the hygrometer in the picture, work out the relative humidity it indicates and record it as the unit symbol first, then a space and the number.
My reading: % 40
